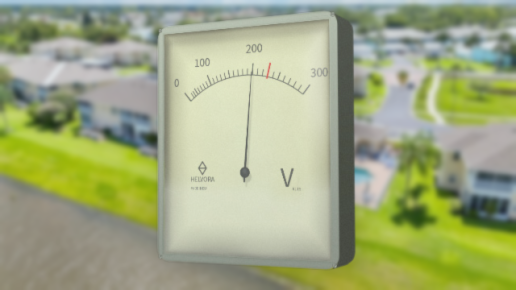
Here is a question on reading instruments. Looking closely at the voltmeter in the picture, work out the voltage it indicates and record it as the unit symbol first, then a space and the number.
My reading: V 200
